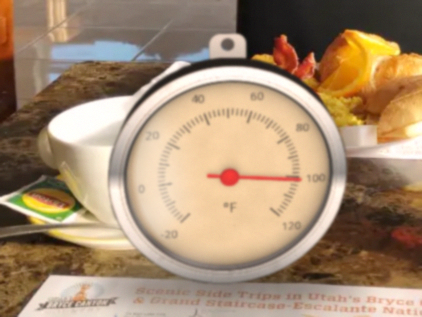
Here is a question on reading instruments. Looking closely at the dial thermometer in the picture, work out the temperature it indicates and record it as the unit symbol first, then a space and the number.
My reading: °F 100
